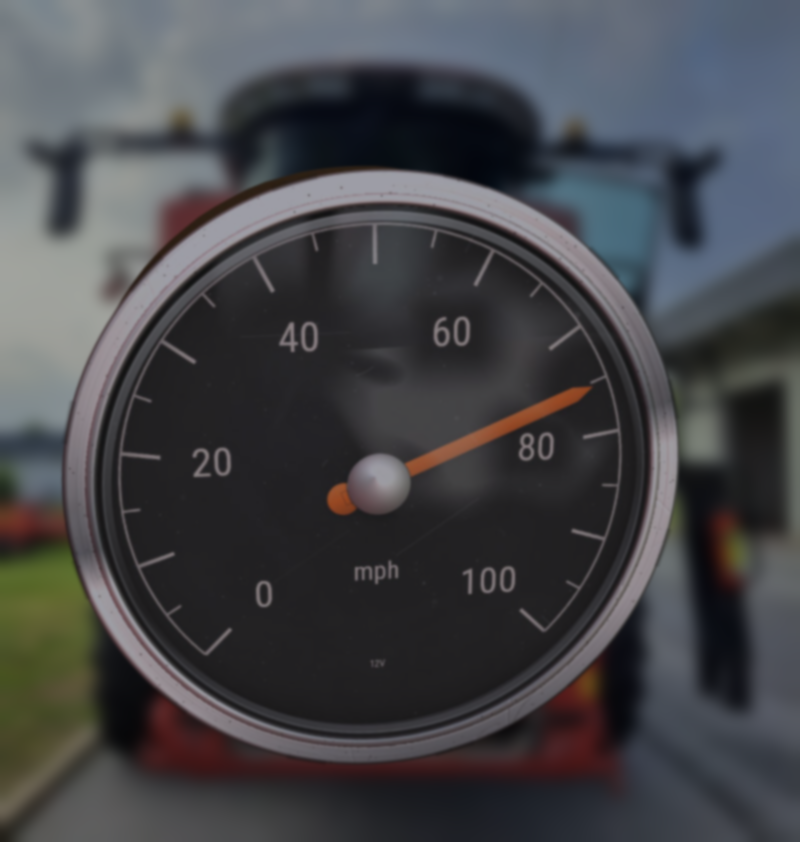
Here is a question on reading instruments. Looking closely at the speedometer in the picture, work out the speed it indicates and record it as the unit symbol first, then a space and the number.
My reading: mph 75
